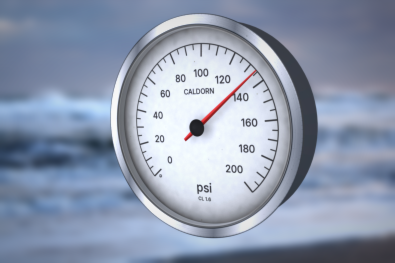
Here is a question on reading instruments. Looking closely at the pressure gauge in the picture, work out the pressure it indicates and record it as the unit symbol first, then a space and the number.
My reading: psi 135
